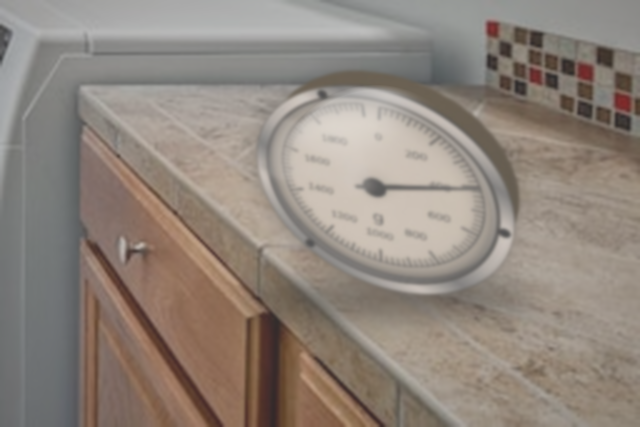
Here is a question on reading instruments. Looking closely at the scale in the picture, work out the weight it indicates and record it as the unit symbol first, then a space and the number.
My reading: g 400
